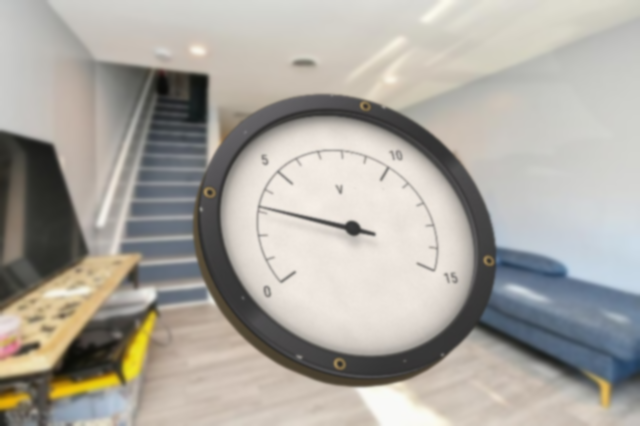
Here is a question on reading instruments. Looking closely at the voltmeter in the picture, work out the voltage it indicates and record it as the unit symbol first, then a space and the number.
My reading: V 3
